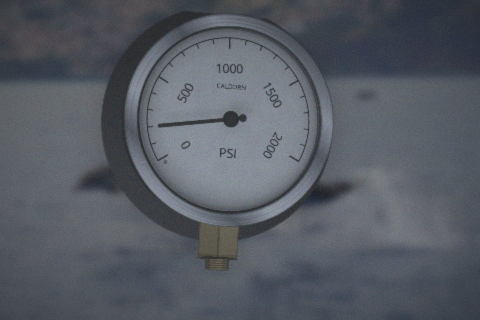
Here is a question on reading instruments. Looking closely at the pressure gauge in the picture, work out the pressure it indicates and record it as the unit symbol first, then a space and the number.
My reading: psi 200
